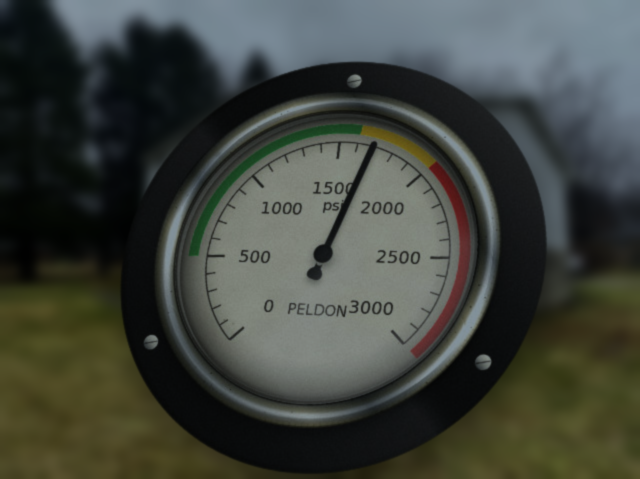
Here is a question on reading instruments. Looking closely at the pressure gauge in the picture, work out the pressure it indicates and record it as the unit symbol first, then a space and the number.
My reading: psi 1700
